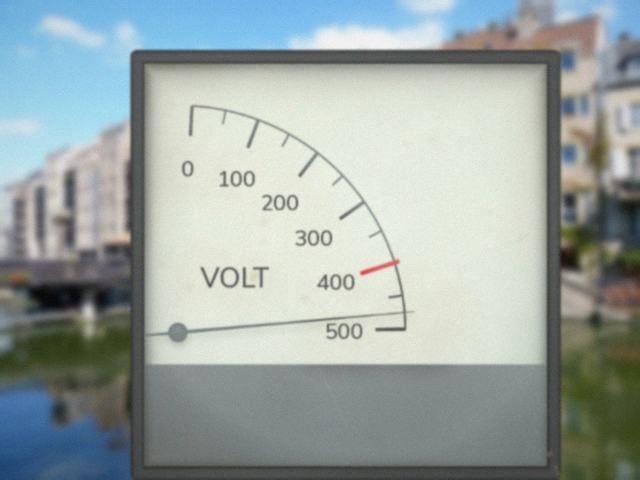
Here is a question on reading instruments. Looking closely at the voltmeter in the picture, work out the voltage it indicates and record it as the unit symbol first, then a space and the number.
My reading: V 475
